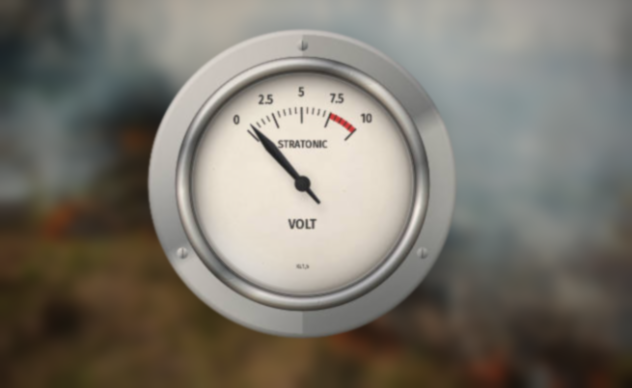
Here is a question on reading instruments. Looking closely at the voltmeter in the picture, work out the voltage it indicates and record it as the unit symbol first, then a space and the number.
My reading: V 0.5
